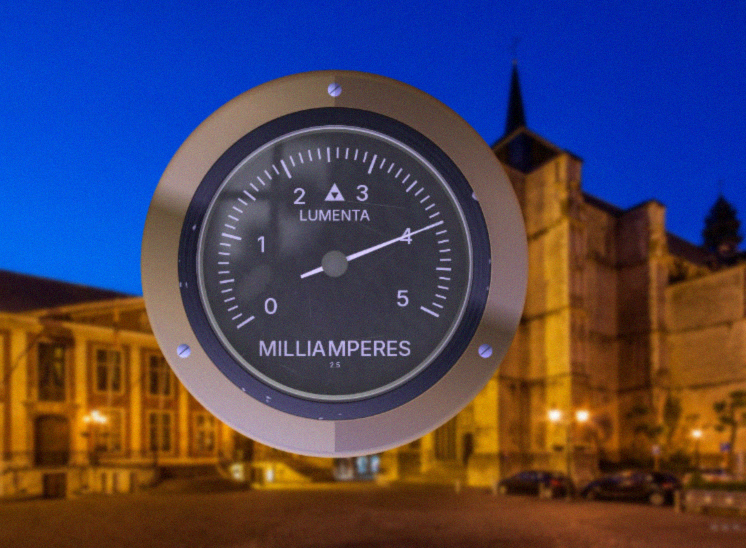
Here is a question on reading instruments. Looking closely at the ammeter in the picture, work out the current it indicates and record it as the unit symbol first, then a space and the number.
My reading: mA 4
